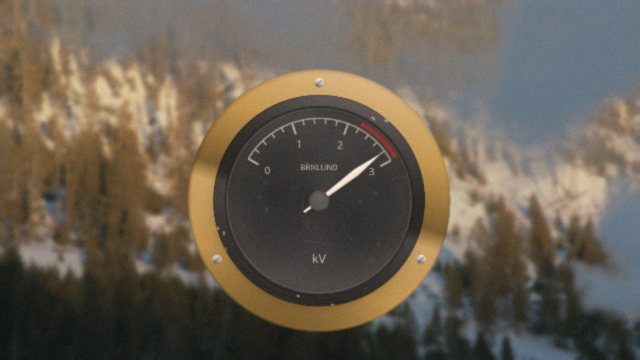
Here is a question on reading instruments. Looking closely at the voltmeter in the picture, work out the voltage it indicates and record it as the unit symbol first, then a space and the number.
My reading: kV 2.8
